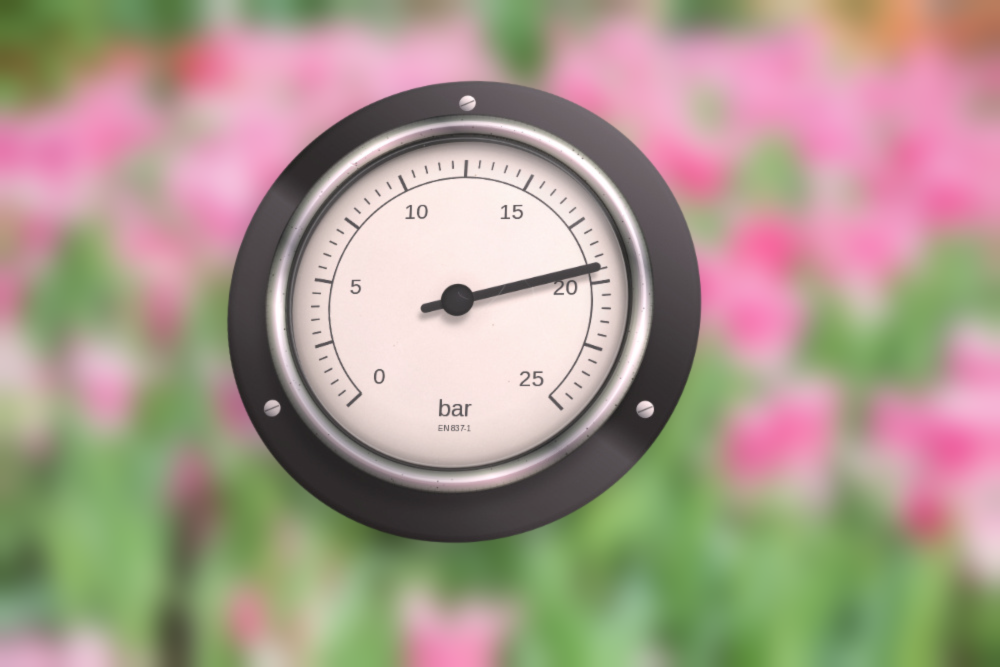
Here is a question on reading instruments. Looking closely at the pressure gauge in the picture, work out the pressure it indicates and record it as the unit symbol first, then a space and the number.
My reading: bar 19.5
